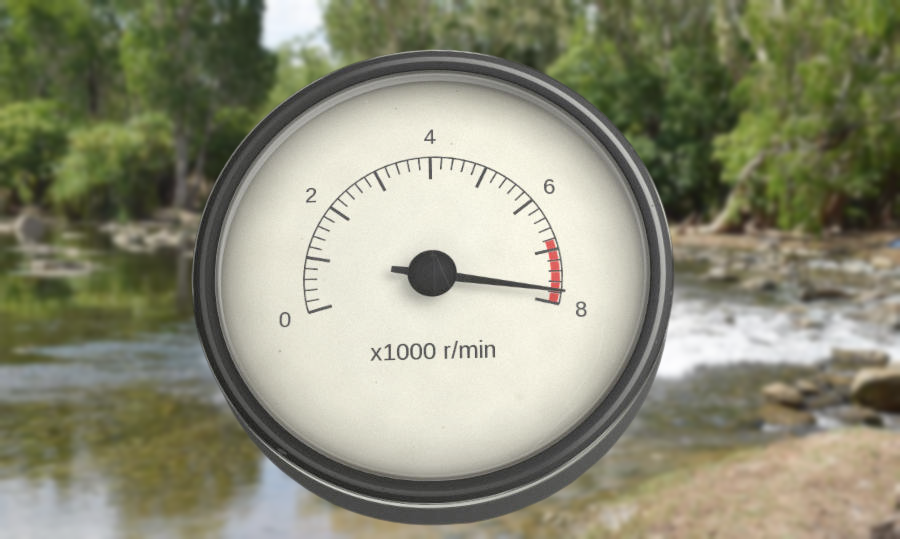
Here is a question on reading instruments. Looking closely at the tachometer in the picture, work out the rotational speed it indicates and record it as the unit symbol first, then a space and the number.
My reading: rpm 7800
